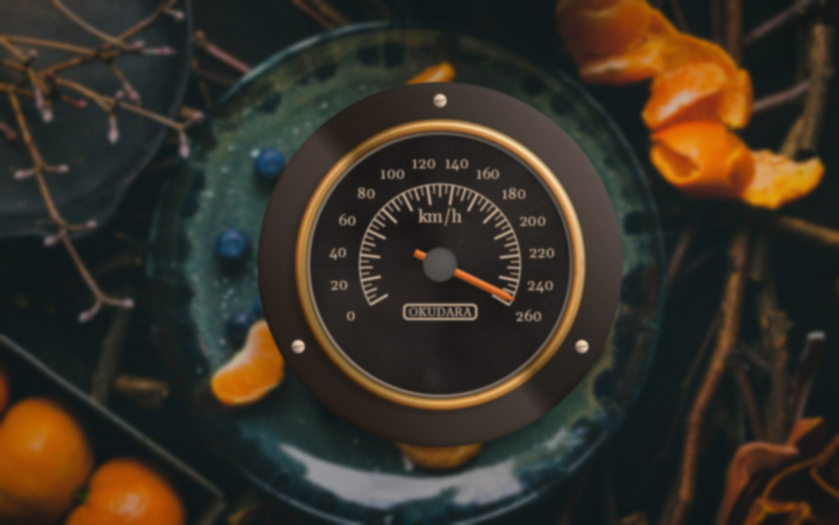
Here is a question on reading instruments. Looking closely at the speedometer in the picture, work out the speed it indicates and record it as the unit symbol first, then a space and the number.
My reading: km/h 255
